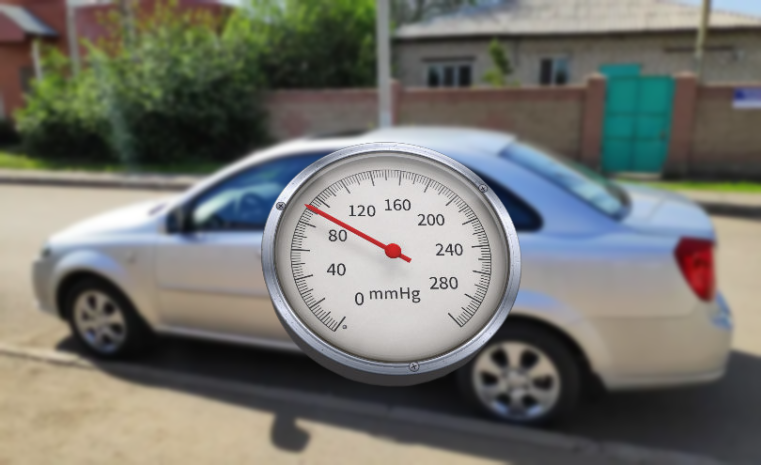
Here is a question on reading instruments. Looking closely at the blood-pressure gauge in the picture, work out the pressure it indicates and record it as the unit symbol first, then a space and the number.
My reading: mmHg 90
